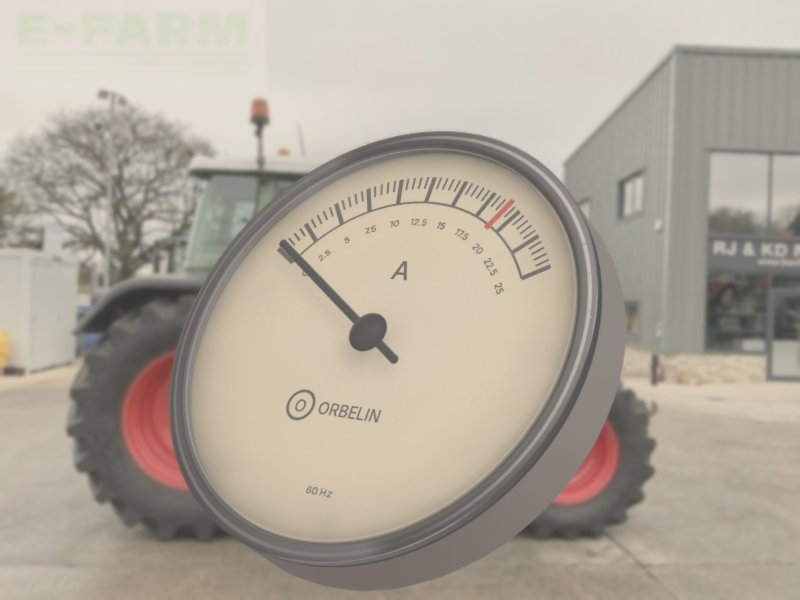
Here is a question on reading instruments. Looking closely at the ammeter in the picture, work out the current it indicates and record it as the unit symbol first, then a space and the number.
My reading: A 0.5
